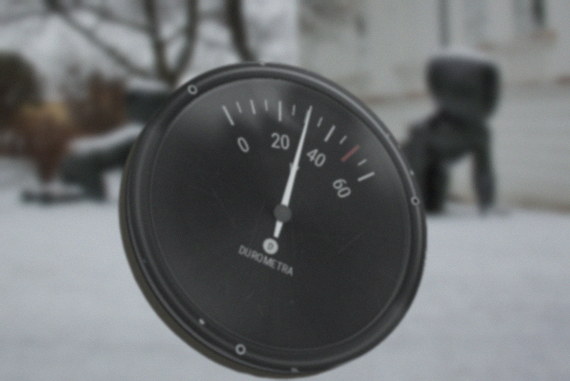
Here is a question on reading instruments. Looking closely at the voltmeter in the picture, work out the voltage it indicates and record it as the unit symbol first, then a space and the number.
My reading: V 30
